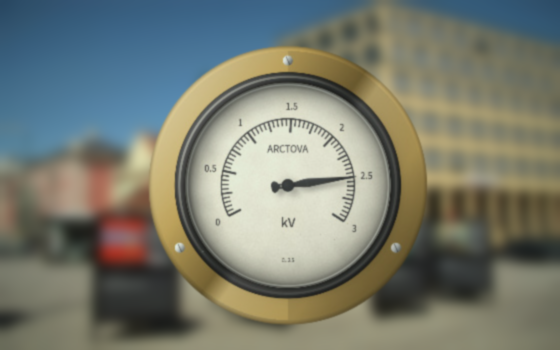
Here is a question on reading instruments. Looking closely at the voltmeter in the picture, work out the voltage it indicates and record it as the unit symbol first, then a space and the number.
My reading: kV 2.5
